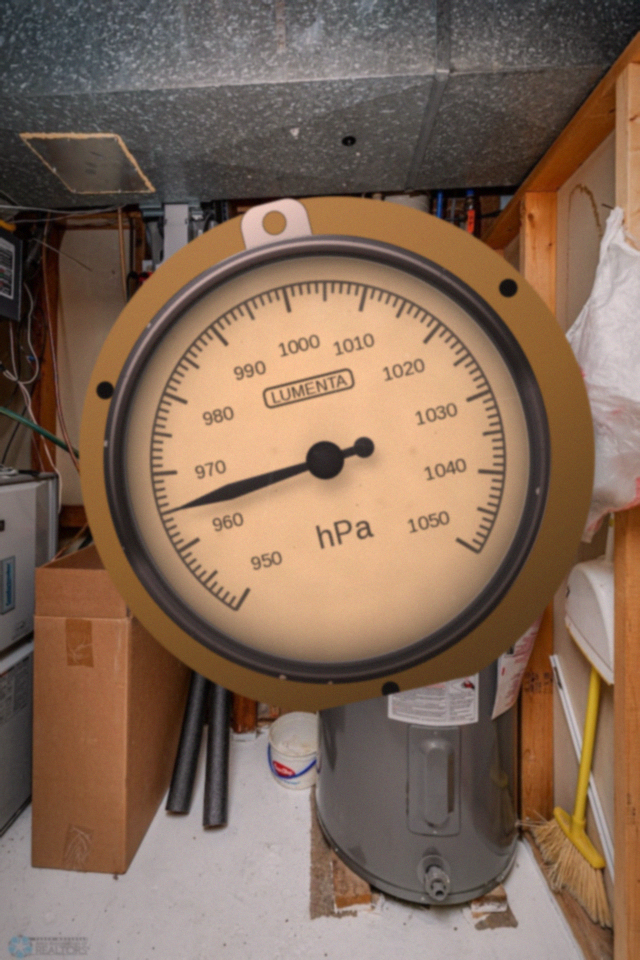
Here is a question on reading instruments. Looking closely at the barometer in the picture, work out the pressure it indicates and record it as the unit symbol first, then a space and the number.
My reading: hPa 965
